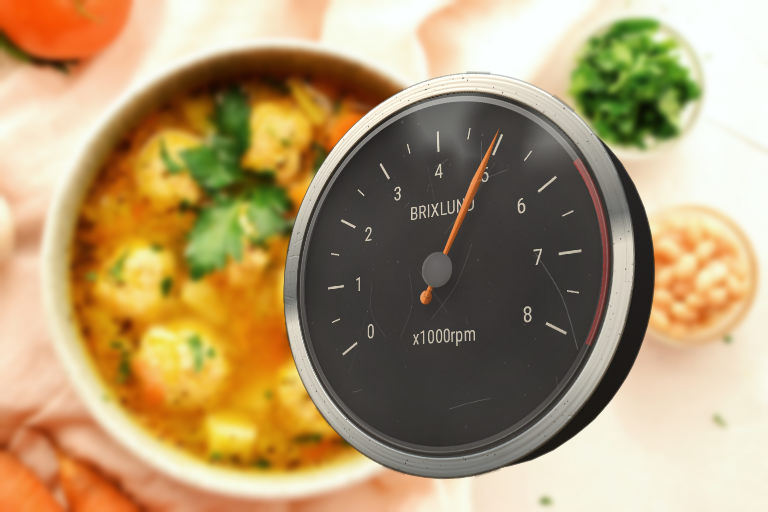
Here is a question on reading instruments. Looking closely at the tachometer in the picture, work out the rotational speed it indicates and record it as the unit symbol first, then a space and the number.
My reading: rpm 5000
